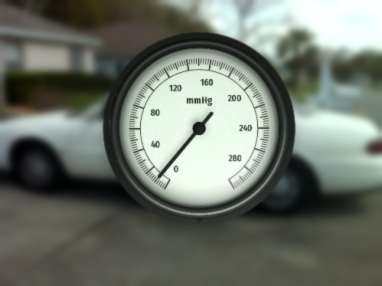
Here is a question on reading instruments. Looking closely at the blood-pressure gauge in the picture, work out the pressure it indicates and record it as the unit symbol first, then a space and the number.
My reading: mmHg 10
